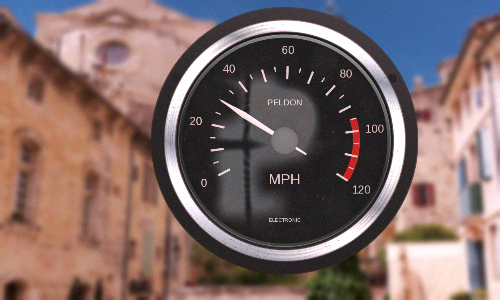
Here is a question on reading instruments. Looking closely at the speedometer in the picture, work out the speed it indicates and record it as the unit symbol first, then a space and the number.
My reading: mph 30
